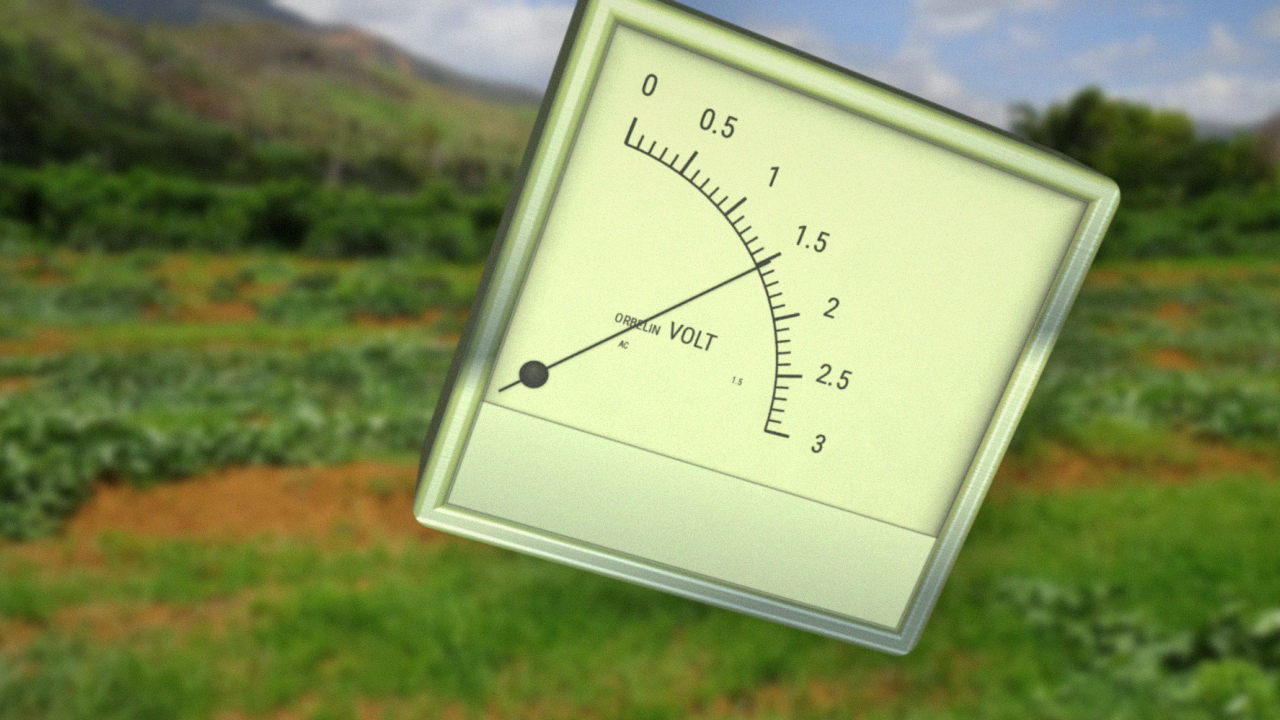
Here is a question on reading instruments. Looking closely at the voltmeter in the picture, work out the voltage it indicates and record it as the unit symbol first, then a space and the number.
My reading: V 1.5
